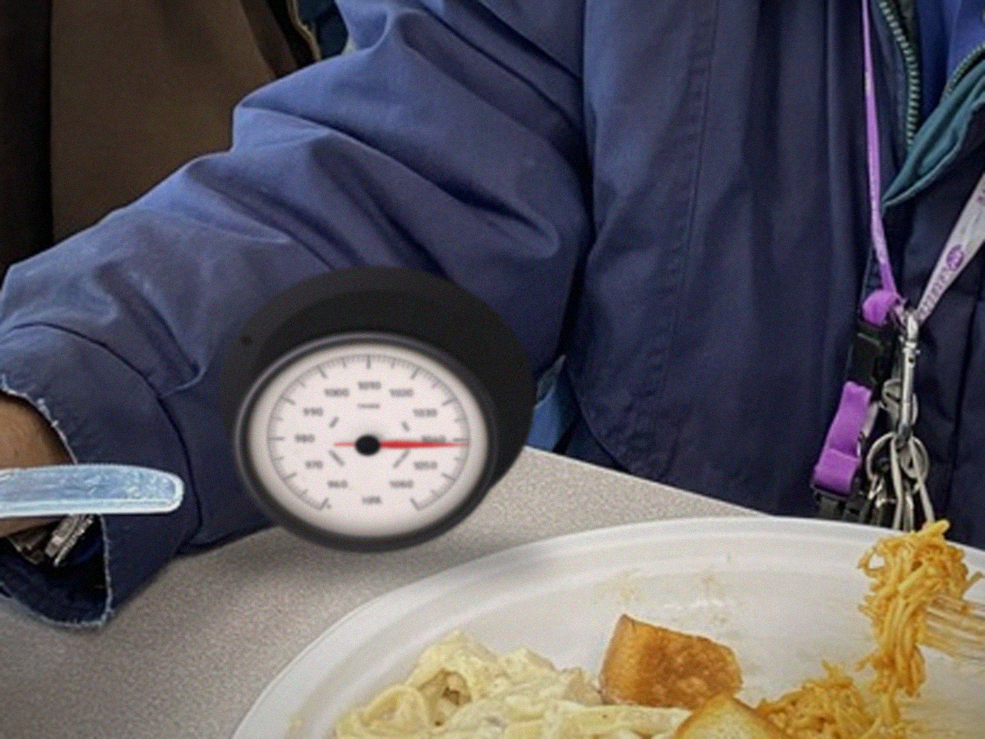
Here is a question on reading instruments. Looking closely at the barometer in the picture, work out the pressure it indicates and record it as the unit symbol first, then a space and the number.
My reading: hPa 1040
